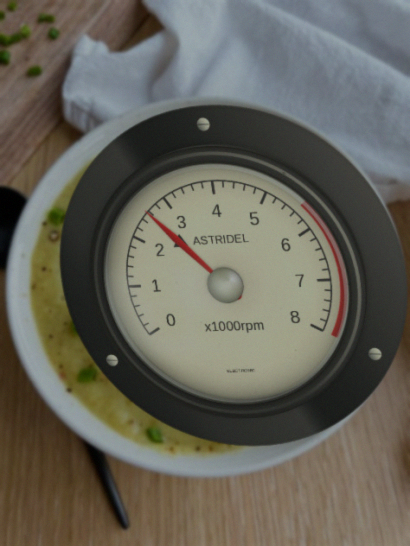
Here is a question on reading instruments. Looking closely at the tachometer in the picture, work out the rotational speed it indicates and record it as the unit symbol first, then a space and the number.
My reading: rpm 2600
